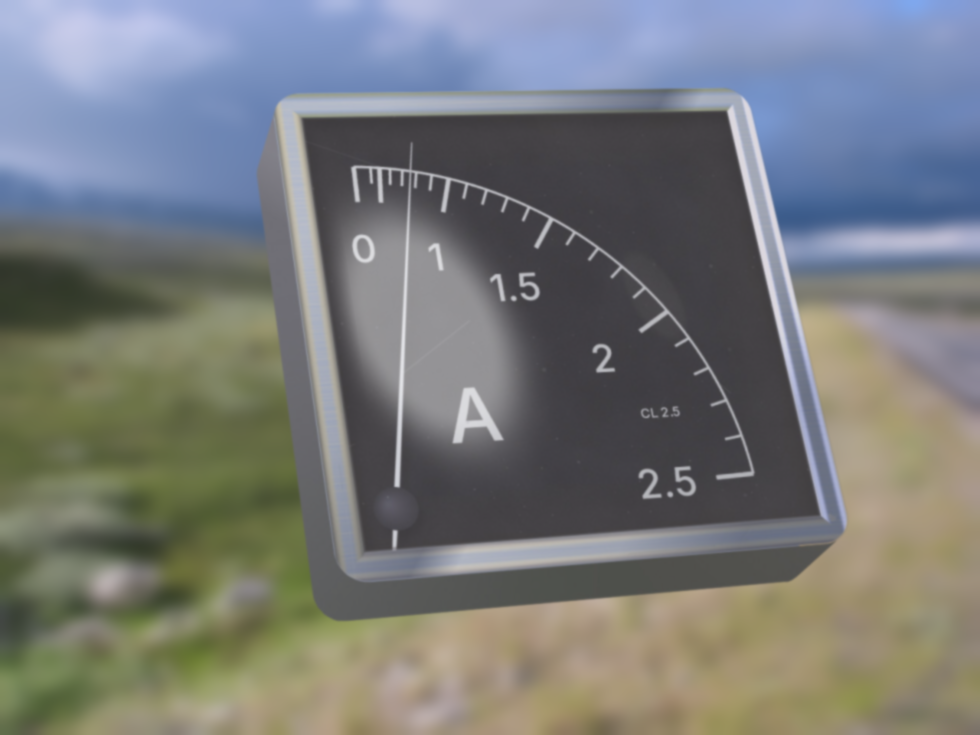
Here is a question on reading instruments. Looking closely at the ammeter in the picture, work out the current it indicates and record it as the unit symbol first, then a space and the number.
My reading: A 0.75
